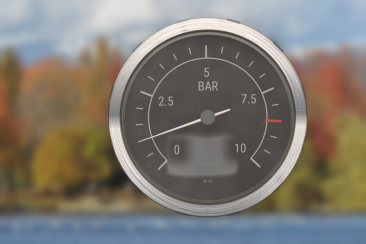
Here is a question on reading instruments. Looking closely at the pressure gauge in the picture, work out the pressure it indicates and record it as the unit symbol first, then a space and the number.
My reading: bar 1
